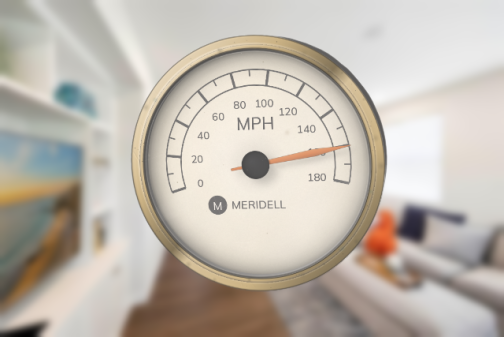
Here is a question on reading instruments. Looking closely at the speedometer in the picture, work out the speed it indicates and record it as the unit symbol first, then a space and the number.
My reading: mph 160
